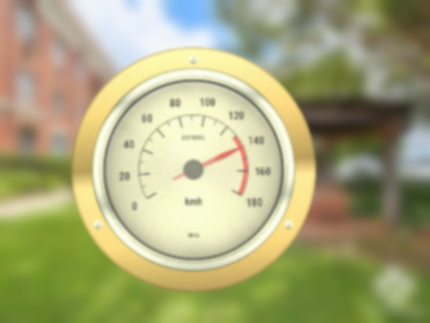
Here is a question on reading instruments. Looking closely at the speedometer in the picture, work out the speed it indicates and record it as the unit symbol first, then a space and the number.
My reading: km/h 140
